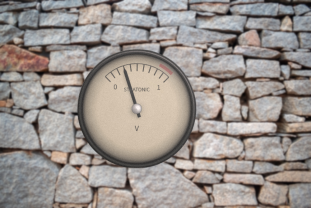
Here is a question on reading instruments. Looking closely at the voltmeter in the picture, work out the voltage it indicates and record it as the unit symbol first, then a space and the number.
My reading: V 0.3
